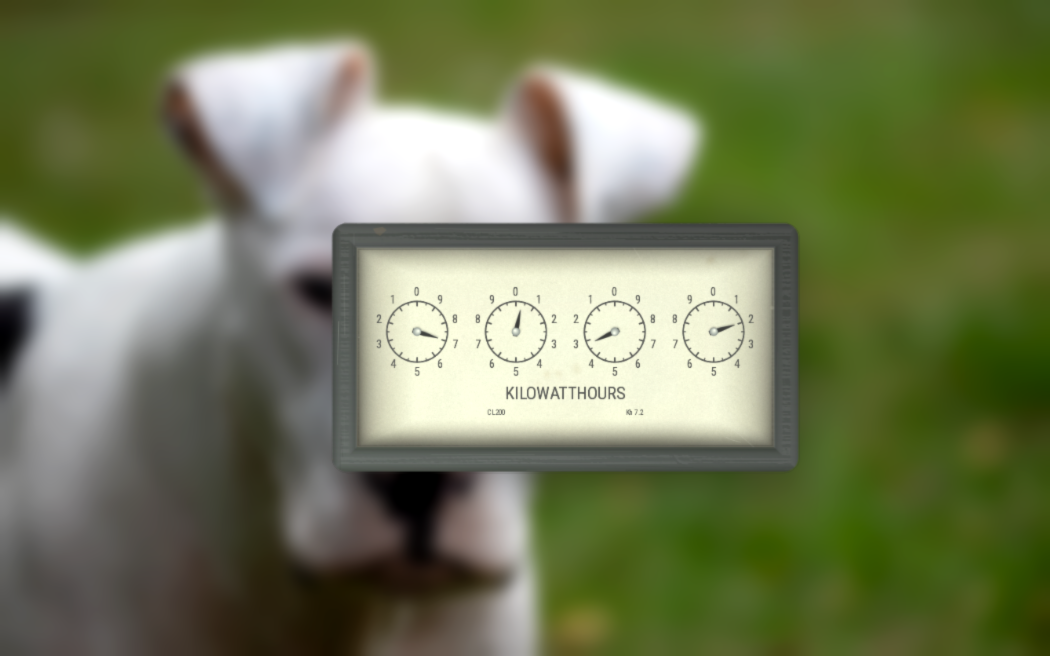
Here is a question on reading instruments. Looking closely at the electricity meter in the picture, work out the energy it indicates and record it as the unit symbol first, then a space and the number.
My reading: kWh 7032
